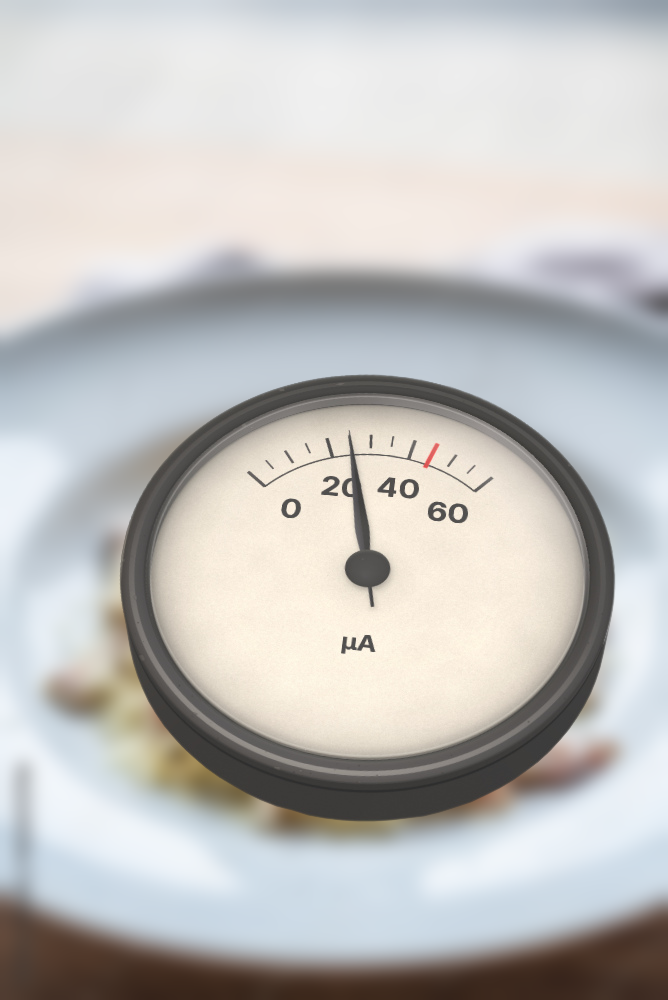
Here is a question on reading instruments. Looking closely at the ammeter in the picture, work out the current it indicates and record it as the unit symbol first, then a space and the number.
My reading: µA 25
